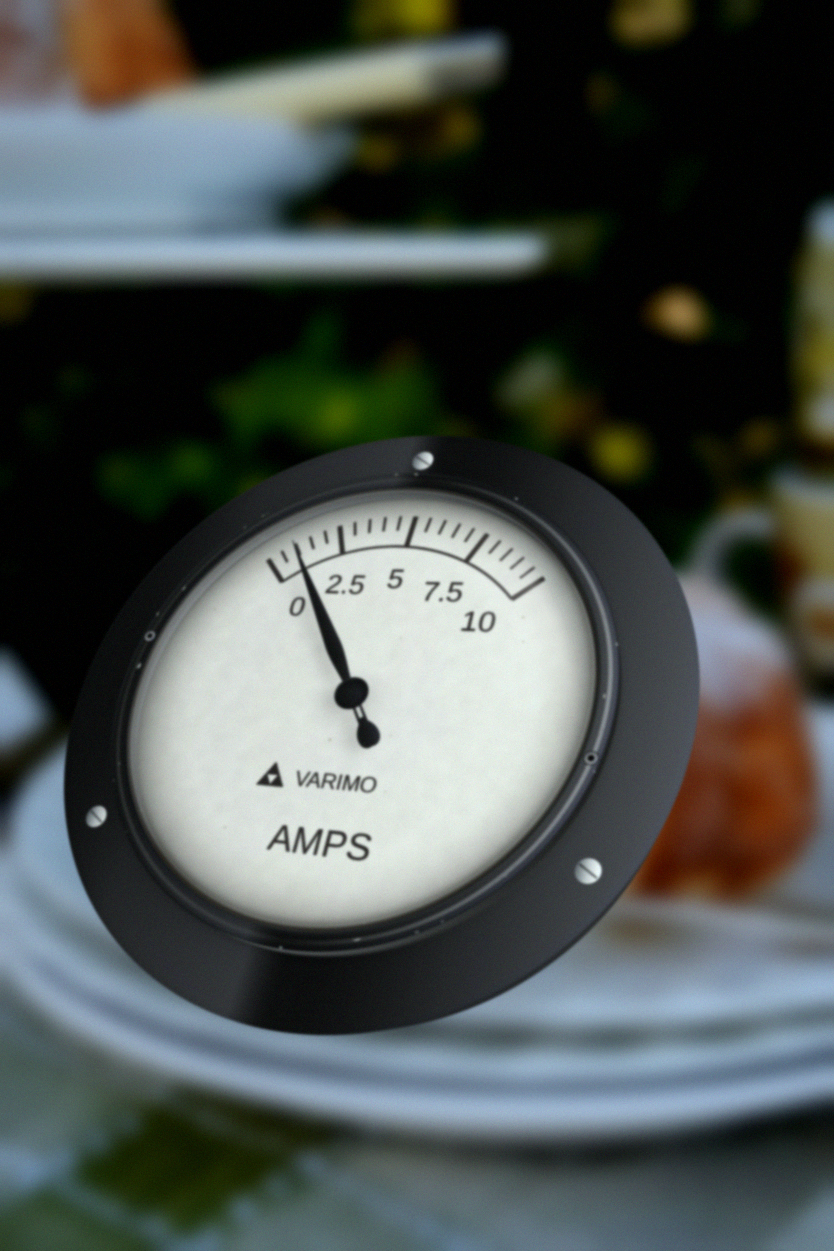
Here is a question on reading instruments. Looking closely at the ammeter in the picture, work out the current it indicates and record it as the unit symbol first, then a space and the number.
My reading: A 1
